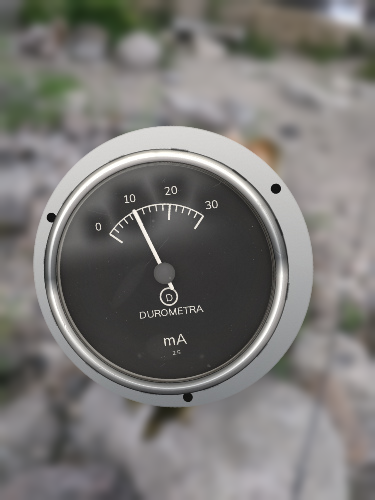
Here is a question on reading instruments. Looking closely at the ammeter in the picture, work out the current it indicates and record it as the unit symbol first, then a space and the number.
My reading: mA 10
